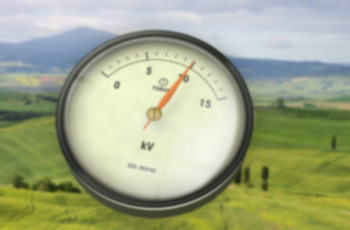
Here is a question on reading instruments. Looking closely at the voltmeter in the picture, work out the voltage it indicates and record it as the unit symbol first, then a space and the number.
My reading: kV 10
